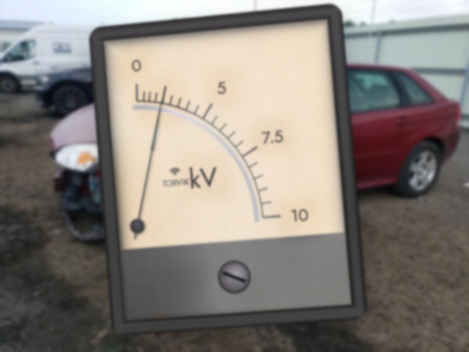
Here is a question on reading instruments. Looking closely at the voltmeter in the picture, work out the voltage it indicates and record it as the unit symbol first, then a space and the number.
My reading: kV 2.5
